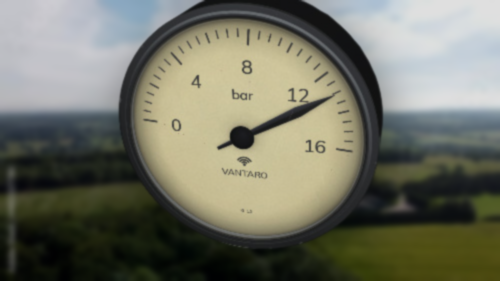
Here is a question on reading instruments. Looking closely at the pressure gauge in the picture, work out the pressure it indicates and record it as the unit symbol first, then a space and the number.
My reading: bar 13
